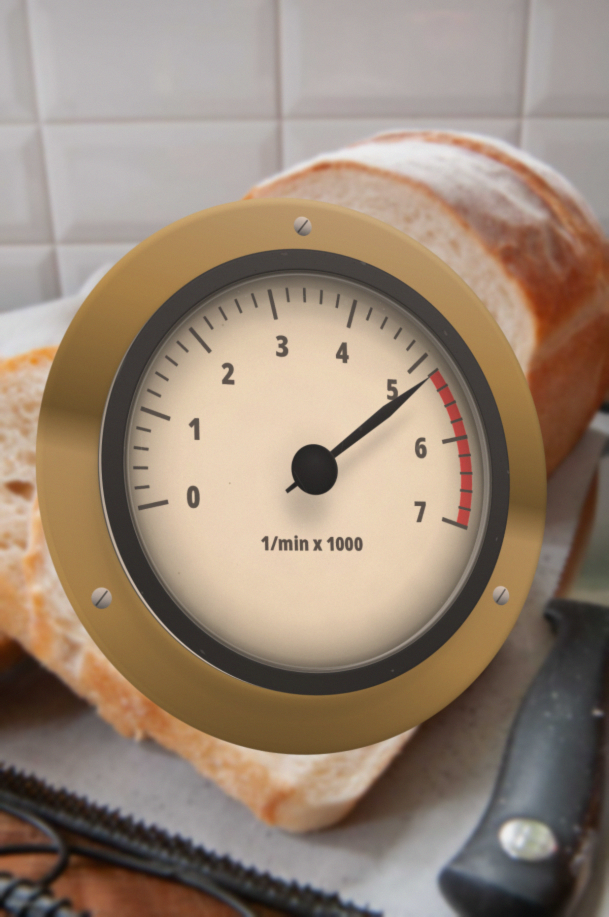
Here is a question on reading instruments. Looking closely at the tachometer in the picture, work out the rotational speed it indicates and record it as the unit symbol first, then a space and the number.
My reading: rpm 5200
